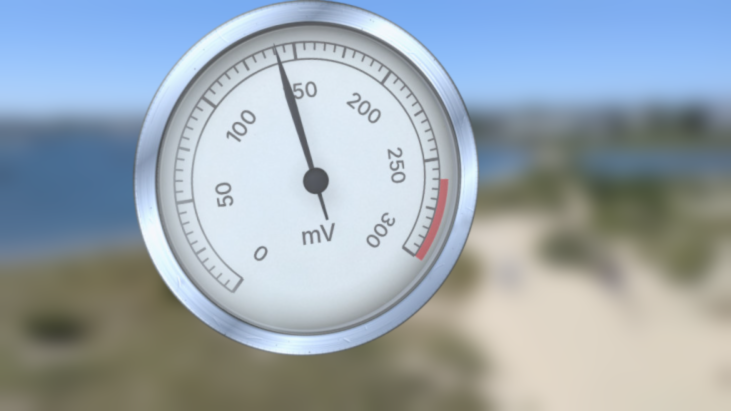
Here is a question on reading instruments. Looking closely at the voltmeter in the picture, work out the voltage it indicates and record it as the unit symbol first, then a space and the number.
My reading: mV 140
